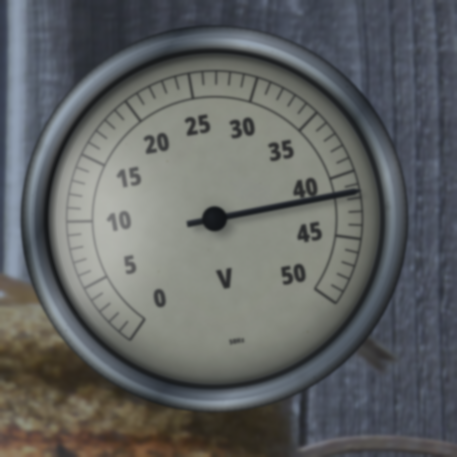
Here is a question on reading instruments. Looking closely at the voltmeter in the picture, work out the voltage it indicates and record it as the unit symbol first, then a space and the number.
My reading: V 41.5
